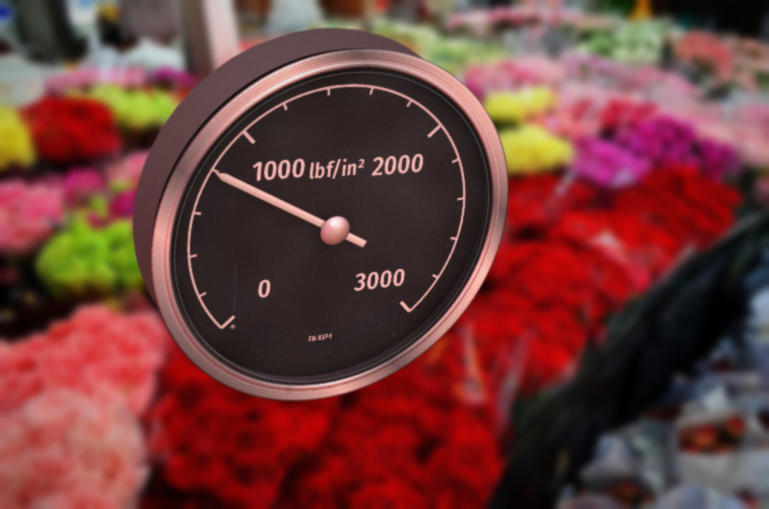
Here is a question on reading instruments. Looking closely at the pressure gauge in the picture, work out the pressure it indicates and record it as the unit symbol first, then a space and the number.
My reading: psi 800
